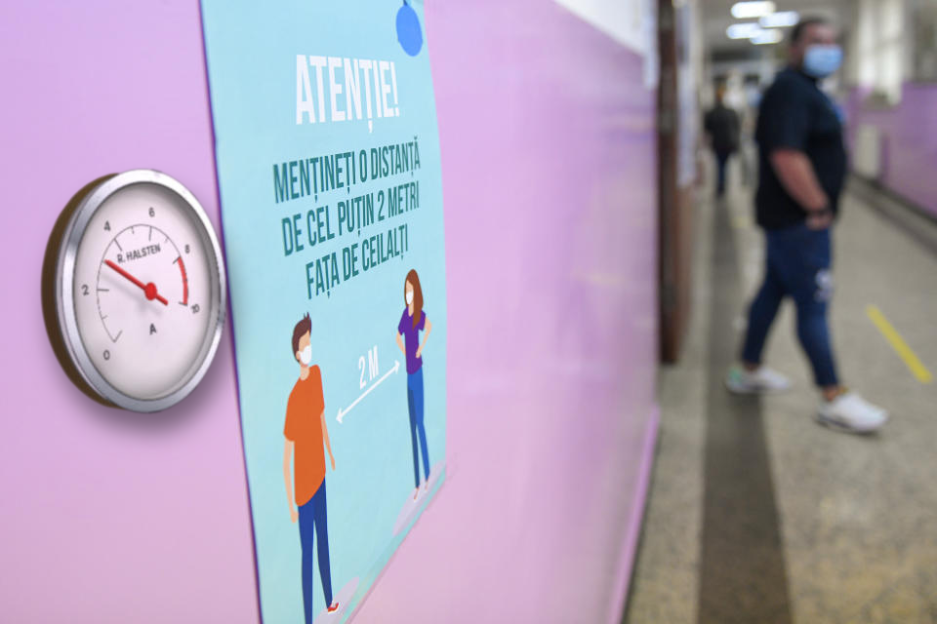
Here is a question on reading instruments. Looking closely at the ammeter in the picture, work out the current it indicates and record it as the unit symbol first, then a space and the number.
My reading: A 3
